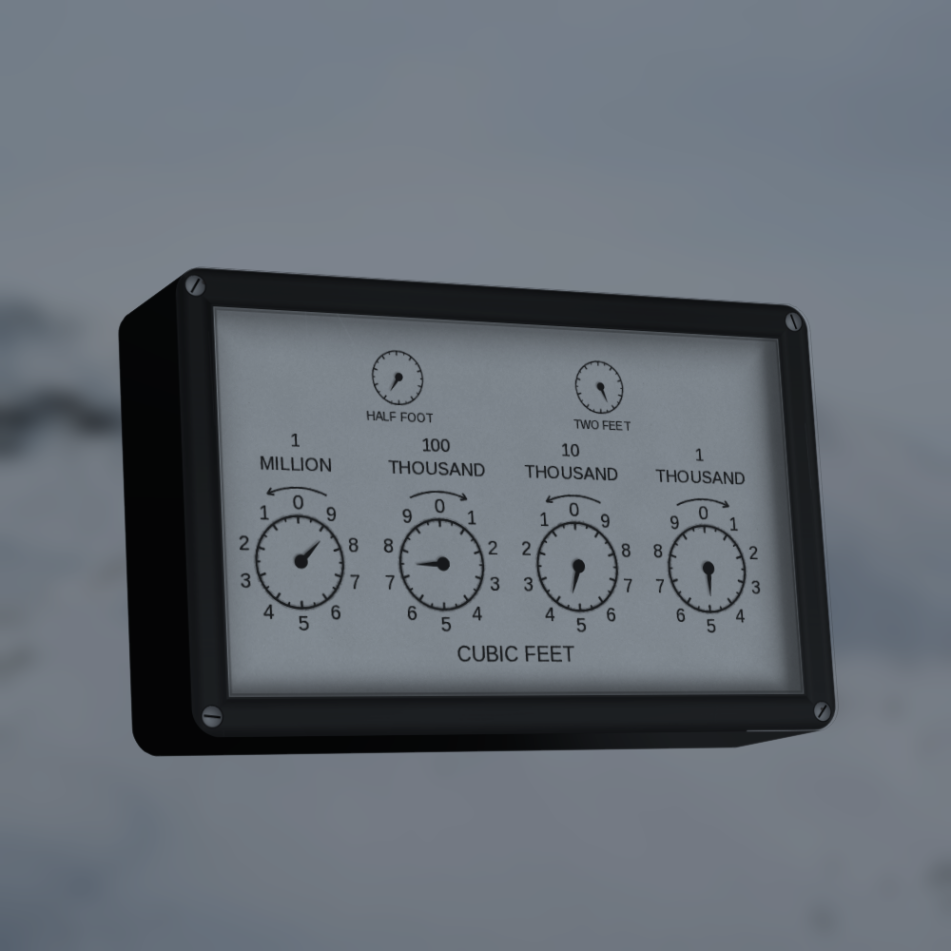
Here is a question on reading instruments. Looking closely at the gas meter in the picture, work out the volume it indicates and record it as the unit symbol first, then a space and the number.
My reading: ft³ 874500
